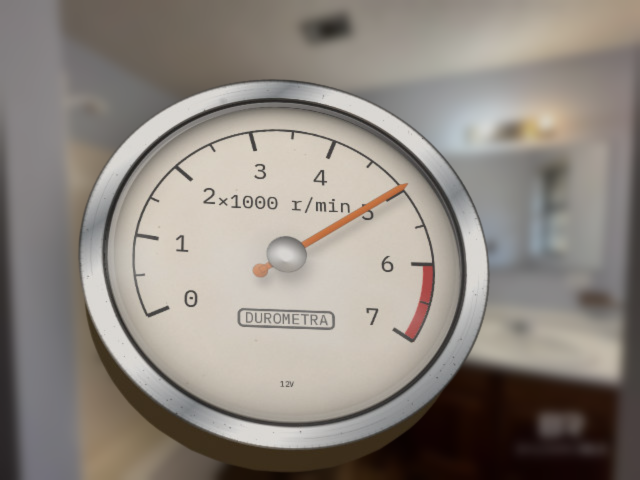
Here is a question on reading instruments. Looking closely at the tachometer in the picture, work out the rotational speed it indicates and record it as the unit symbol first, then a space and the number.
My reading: rpm 5000
